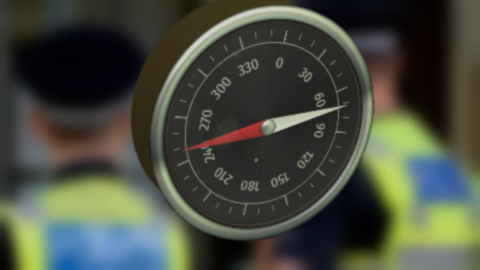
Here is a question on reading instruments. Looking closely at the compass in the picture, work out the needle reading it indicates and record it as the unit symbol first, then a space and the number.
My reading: ° 250
